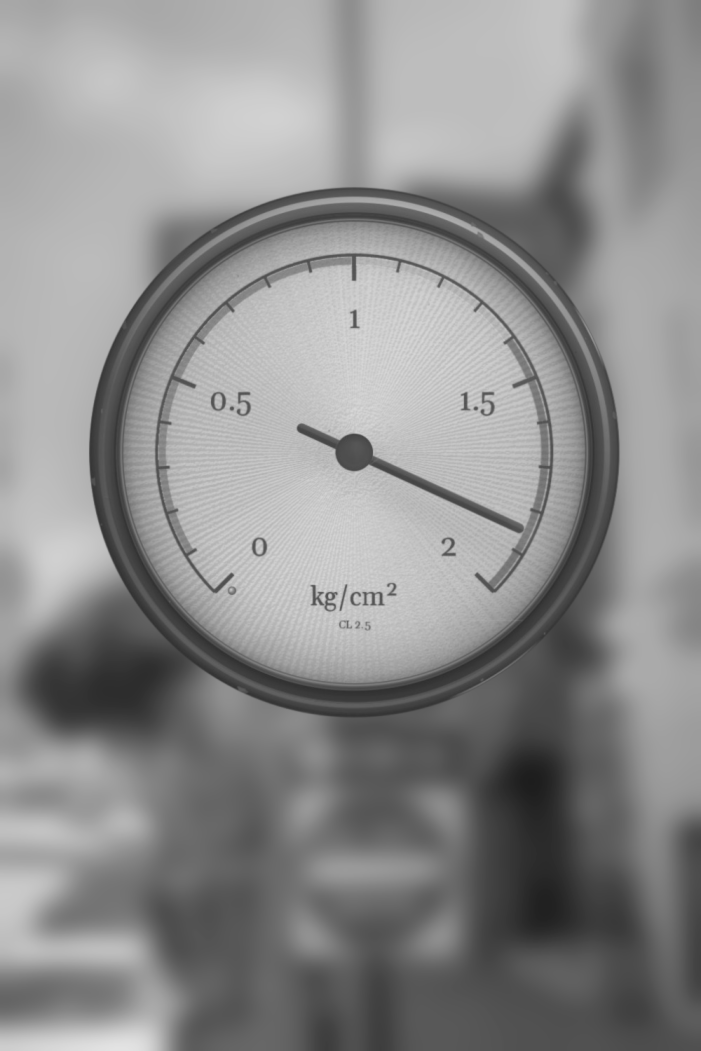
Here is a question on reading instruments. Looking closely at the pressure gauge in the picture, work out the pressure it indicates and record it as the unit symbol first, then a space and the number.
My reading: kg/cm² 1.85
